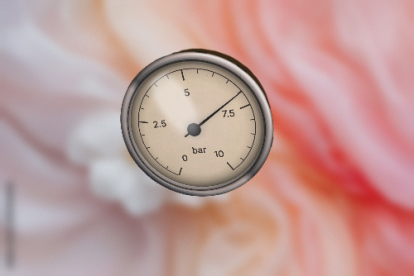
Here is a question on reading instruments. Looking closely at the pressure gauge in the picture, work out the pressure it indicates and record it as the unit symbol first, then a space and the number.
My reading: bar 7
